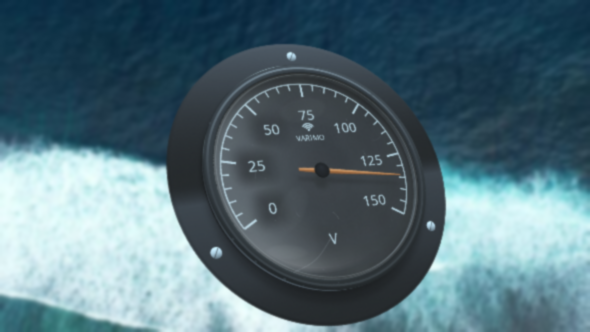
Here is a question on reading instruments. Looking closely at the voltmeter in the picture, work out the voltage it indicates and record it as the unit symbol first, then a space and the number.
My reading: V 135
